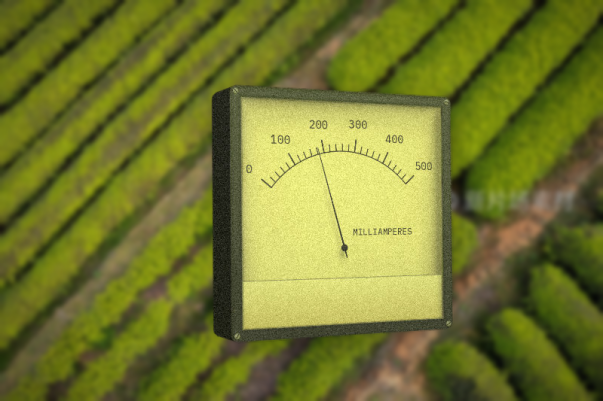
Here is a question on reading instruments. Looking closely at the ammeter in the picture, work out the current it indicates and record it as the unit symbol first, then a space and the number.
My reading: mA 180
